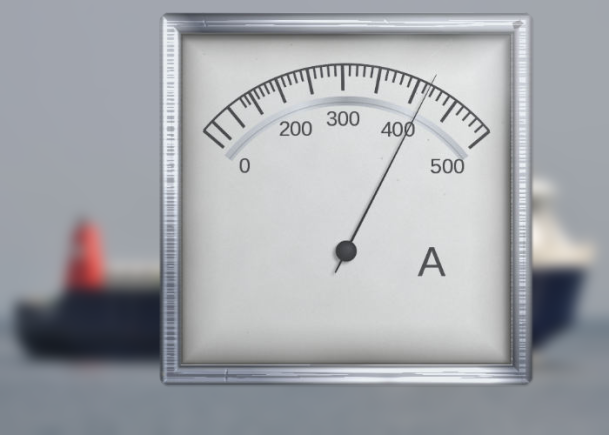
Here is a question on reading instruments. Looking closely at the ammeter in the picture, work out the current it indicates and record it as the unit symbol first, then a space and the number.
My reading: A 415
